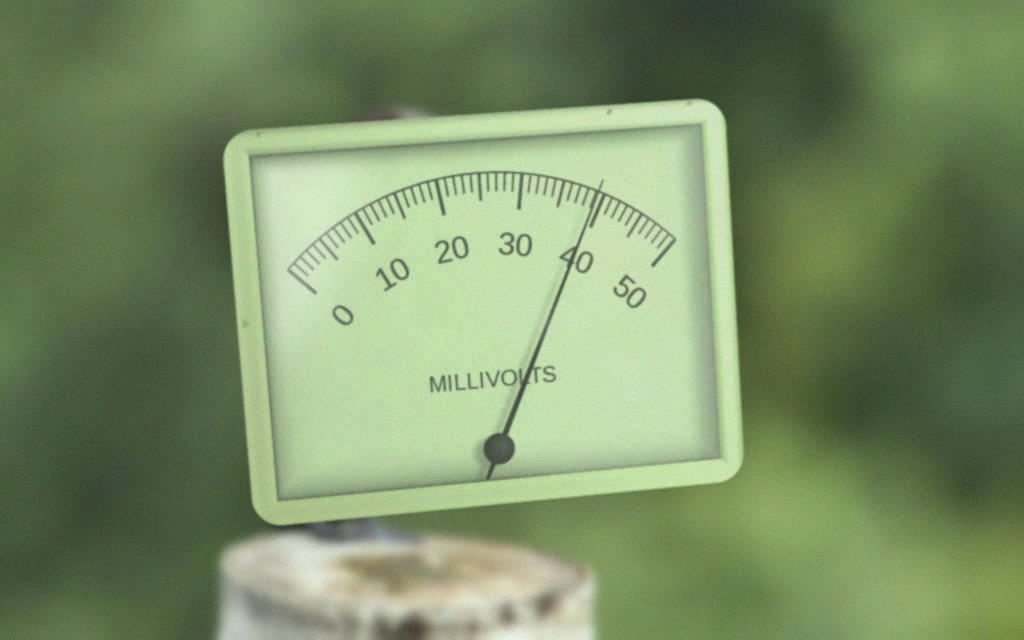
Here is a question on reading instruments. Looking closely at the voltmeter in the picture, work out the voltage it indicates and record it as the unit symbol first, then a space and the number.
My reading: mV 39
